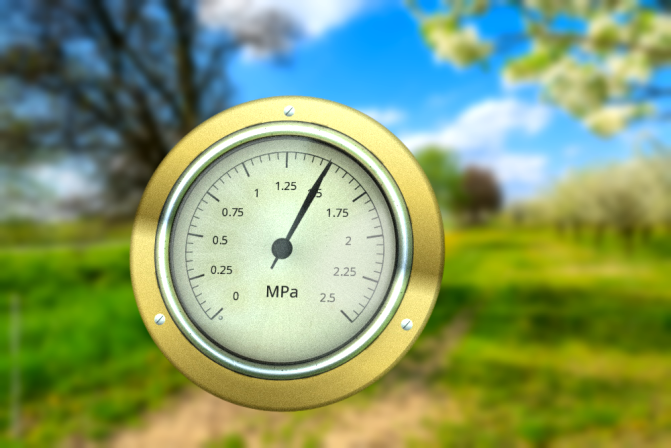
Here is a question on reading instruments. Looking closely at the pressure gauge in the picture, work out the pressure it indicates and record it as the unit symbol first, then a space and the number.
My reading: MPa 1.5
